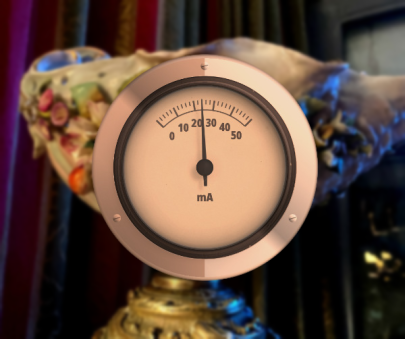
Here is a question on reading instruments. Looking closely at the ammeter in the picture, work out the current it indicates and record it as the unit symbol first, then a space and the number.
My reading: mA 24
